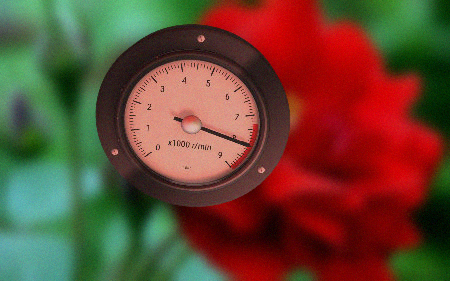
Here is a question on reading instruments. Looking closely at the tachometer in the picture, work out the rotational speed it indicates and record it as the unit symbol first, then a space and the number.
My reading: rpm 8000
